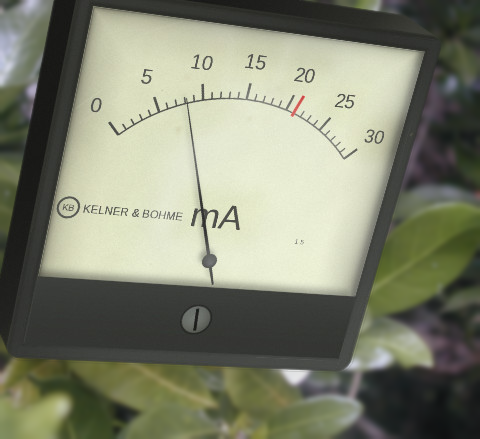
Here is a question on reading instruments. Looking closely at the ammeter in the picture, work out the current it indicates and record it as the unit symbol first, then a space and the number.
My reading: mA 8
